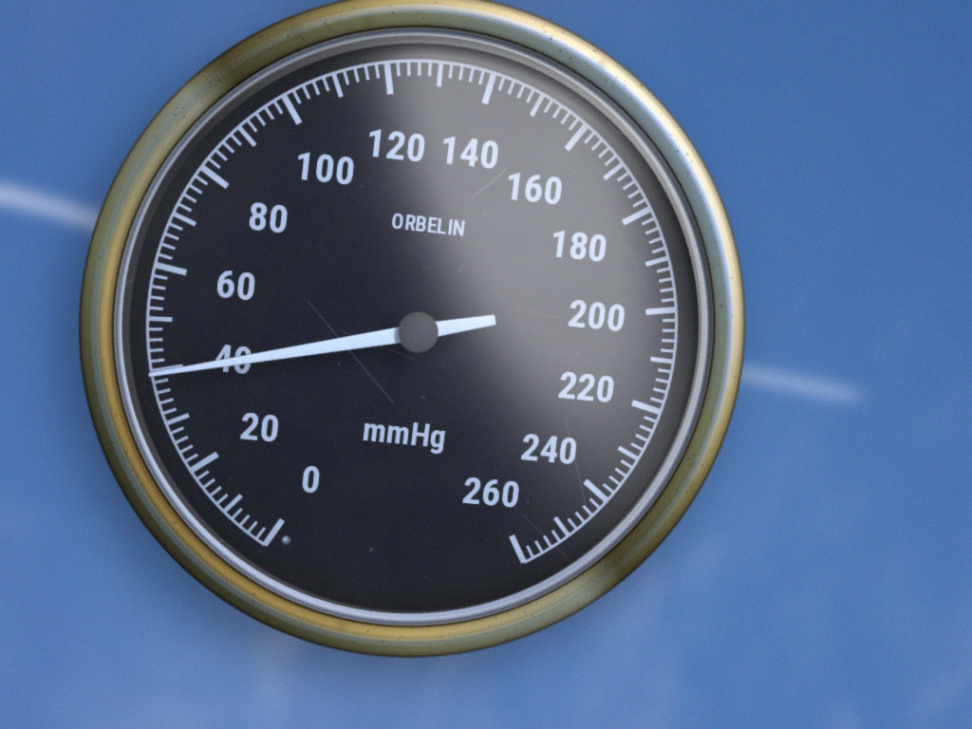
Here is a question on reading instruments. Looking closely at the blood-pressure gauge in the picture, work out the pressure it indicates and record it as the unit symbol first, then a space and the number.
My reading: mmHg 40
